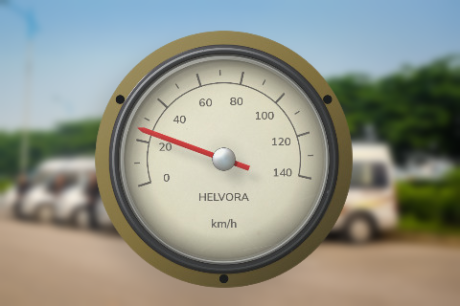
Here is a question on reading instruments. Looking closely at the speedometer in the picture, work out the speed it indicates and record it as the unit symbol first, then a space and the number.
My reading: km/h 25
